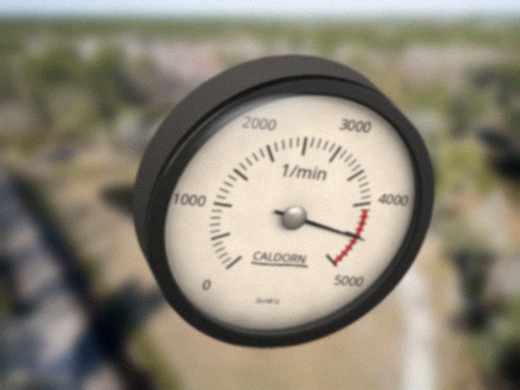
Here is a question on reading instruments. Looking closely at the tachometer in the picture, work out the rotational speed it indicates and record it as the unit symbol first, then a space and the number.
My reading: rpm 4500
